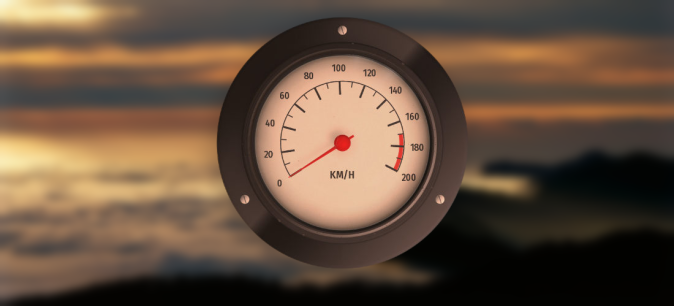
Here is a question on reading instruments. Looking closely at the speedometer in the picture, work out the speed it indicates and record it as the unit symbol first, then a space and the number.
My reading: km/h 0
